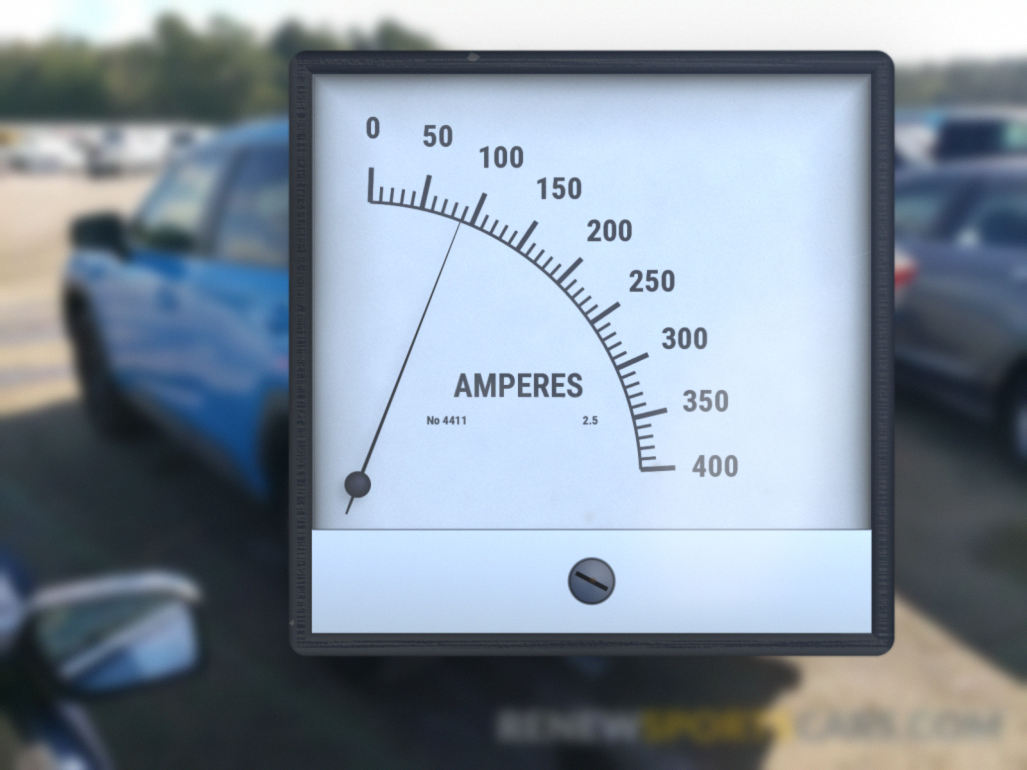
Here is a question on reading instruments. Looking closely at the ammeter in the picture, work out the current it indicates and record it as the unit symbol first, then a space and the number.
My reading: A 90
